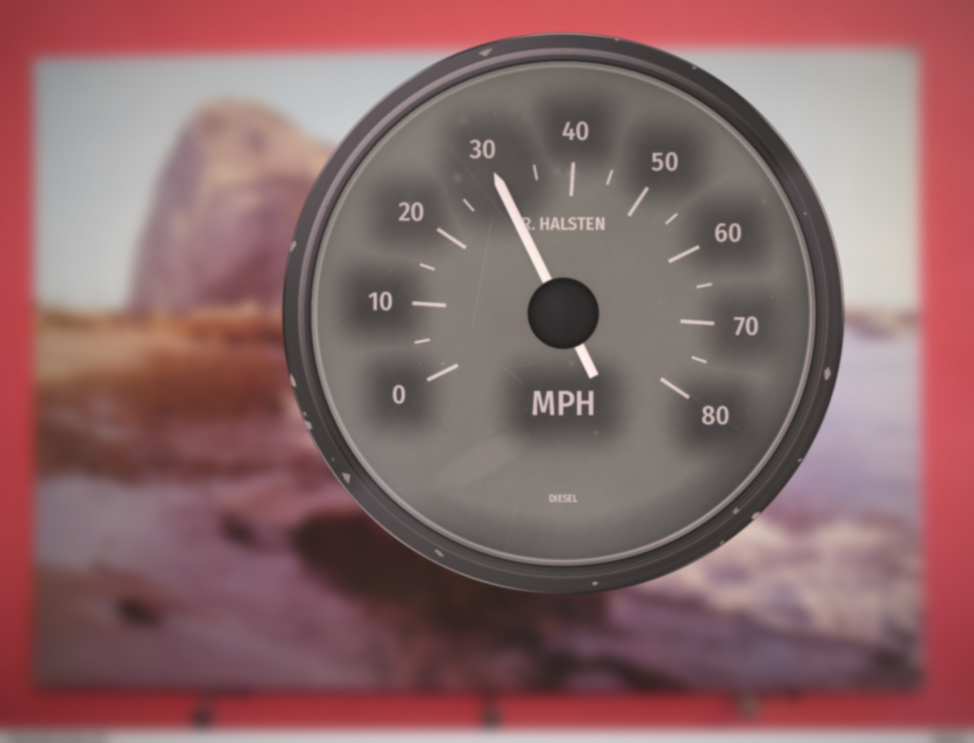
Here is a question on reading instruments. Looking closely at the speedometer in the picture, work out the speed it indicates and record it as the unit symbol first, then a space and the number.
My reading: mph 30
